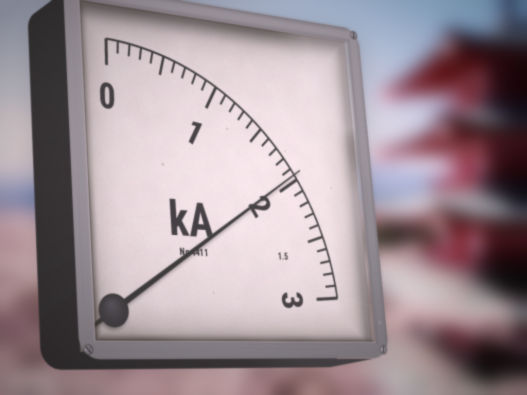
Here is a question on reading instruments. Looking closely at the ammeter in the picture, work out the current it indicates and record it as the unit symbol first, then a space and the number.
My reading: kA 1.95
